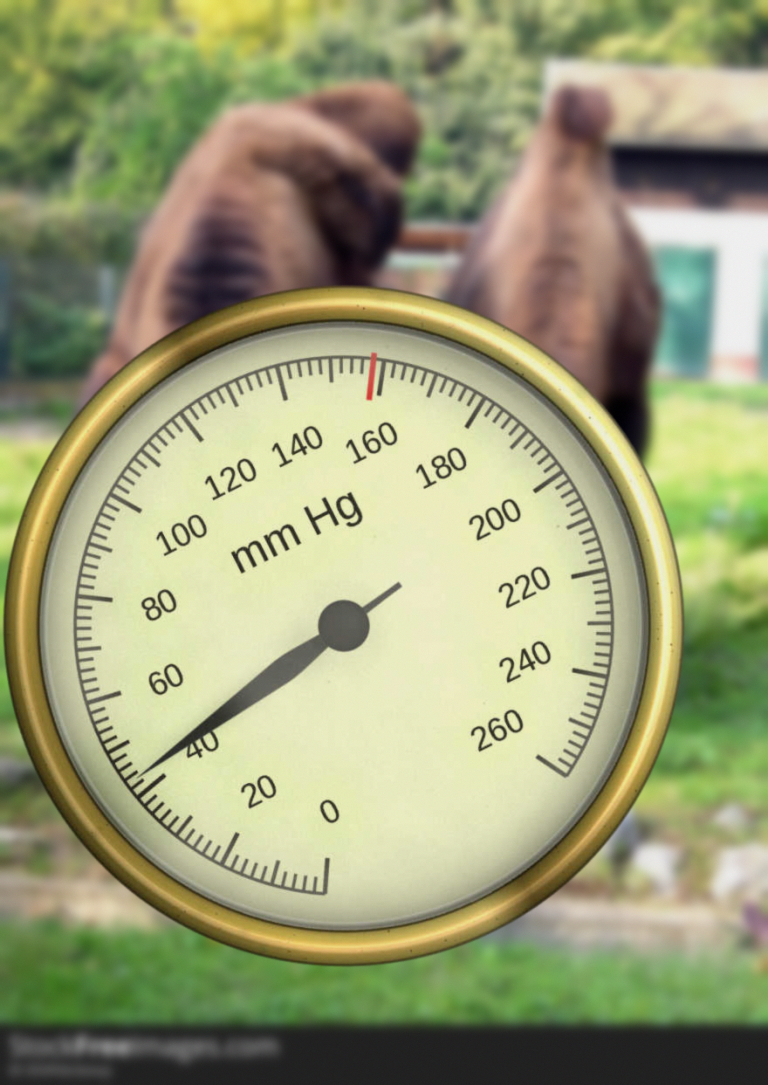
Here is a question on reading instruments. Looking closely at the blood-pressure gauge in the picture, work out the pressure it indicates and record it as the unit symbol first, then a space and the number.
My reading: mmHg 43
